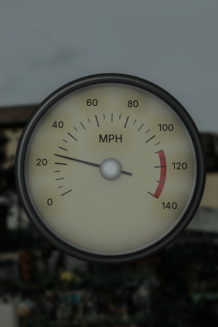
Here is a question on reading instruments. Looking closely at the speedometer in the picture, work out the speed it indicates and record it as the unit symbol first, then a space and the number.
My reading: mph 25
